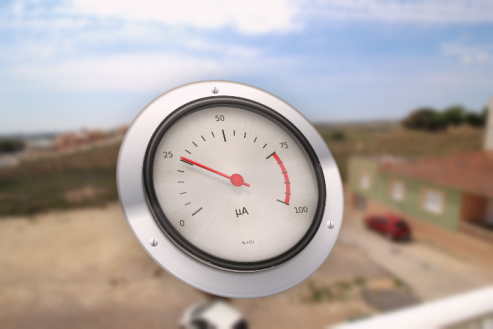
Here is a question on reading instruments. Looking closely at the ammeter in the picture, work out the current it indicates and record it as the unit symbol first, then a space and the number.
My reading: µA 25
